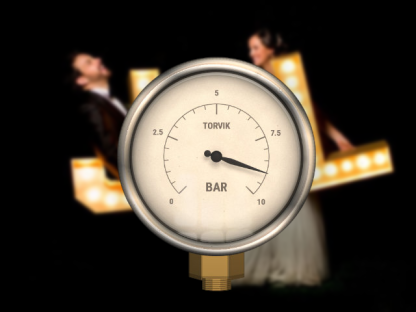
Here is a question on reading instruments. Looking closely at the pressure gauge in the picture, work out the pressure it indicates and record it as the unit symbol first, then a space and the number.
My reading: bar 9
